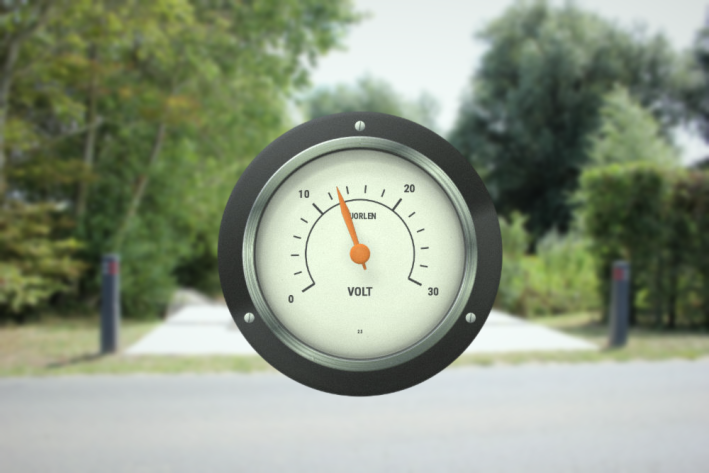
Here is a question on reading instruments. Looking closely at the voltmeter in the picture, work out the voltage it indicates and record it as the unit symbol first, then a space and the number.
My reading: V 13
